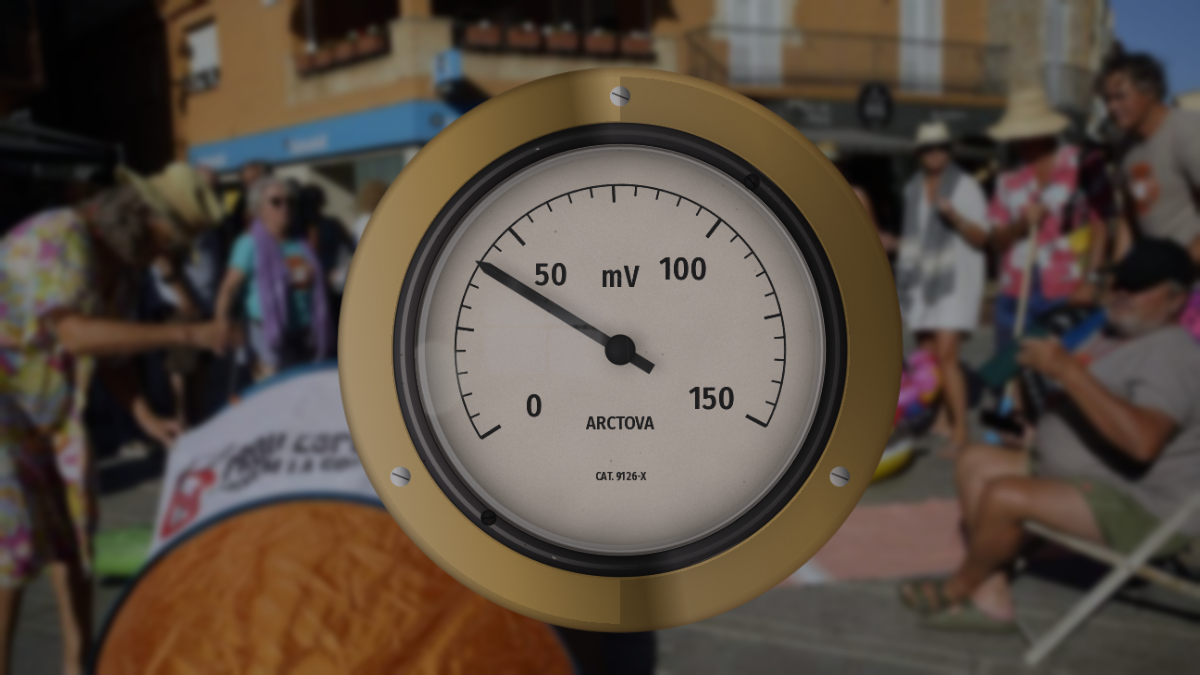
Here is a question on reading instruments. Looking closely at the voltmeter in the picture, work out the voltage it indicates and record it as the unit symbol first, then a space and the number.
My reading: mV 40
